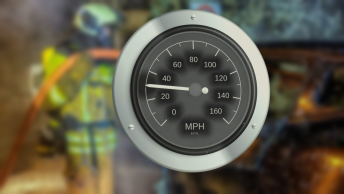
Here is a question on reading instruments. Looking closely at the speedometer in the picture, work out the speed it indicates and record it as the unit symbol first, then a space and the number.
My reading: mph 30
